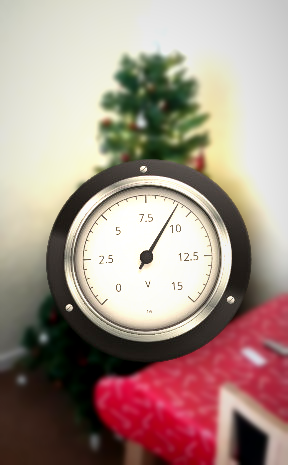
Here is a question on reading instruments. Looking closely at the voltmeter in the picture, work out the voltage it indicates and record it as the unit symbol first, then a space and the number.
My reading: V 9.25
